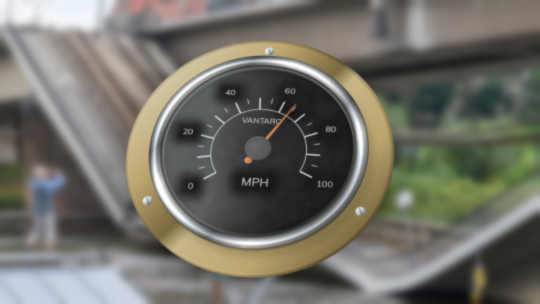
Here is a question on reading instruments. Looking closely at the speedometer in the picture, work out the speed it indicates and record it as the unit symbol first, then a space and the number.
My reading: mph 65
